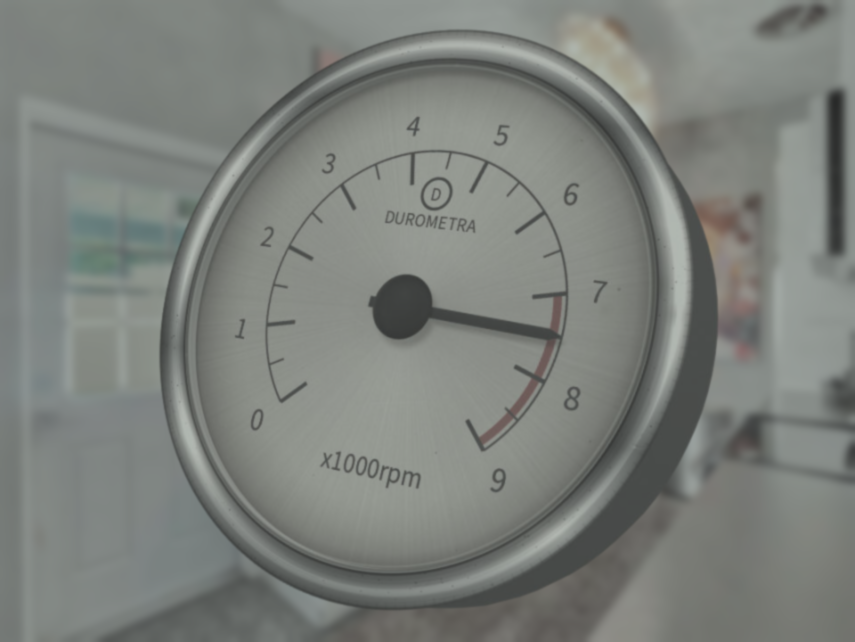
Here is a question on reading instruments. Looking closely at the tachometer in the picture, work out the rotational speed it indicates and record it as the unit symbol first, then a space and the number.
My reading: rpm 7500
